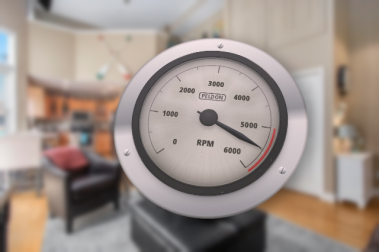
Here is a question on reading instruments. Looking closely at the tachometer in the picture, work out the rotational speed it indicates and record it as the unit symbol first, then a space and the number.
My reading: rpm 5500
